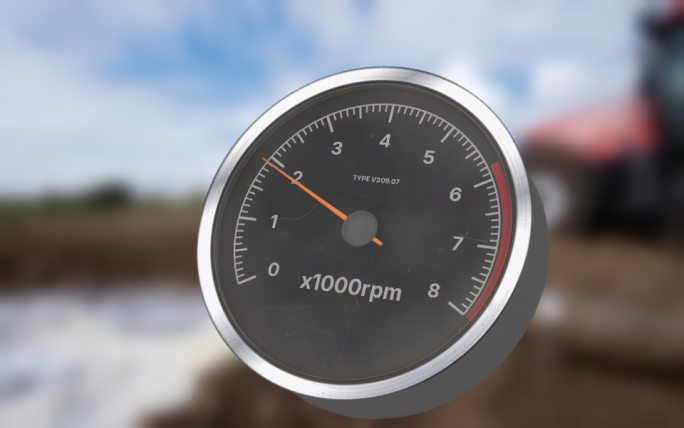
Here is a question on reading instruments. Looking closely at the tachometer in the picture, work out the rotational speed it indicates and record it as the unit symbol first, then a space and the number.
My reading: rpm 1900
